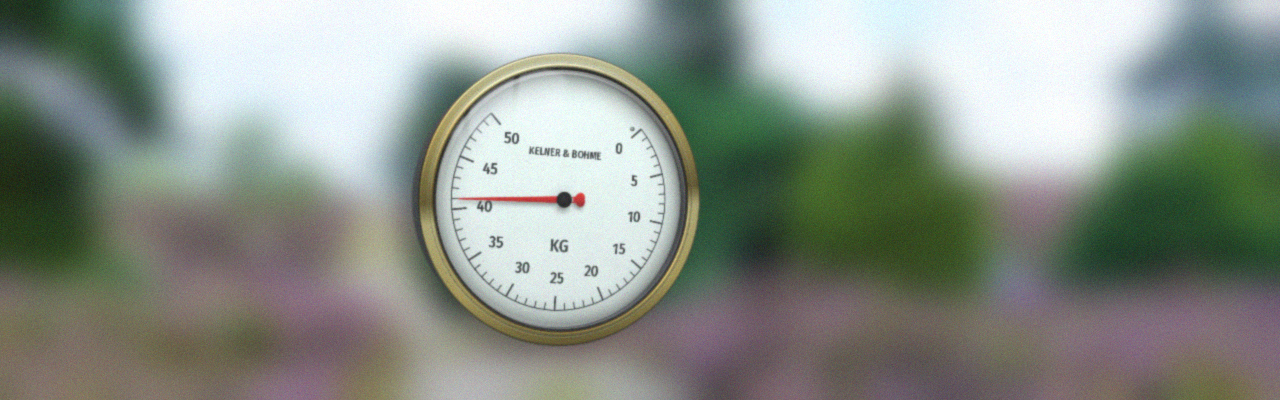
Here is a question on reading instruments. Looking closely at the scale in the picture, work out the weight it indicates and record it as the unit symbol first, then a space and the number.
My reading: kg 41
